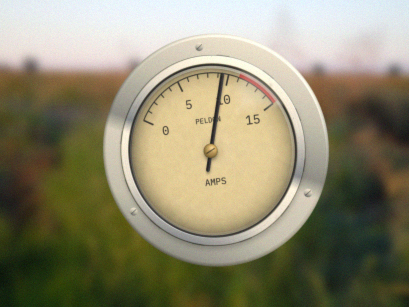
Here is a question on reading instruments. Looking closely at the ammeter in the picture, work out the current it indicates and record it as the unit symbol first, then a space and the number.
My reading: A 9.5
